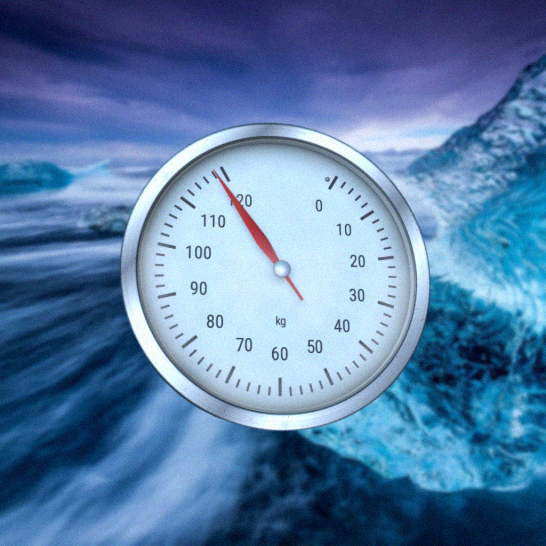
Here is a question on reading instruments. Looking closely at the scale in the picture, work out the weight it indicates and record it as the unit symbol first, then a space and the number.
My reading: kg 118
